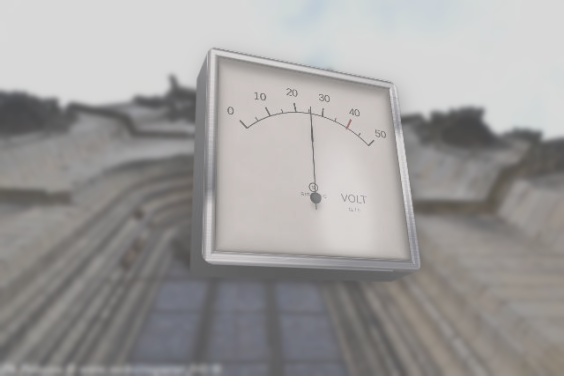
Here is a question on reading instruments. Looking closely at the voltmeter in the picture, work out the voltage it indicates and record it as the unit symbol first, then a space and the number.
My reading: V 25
